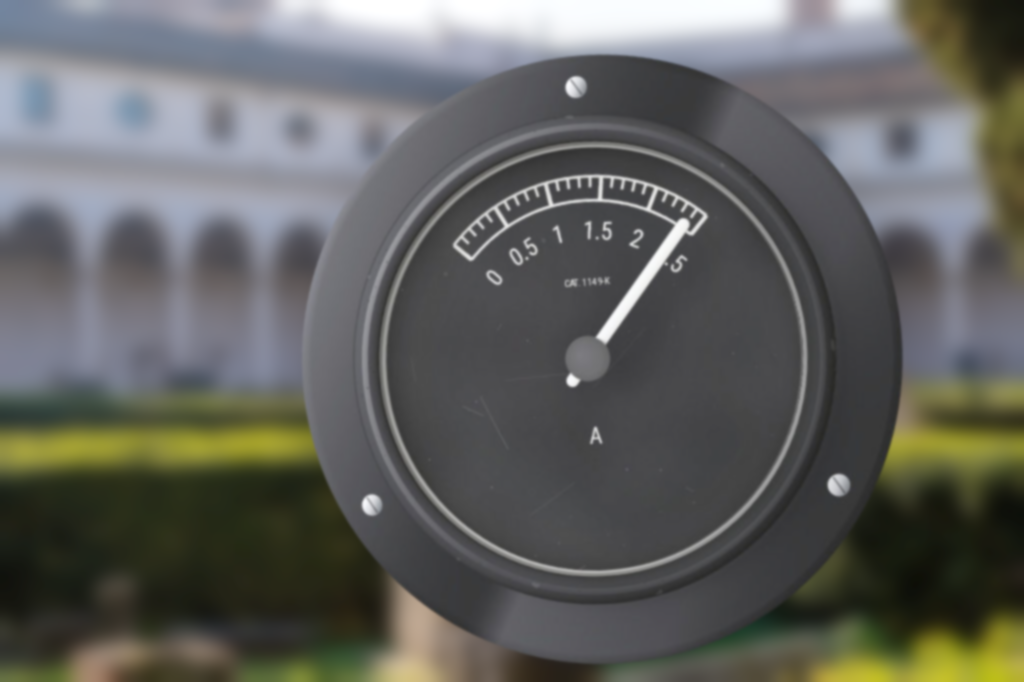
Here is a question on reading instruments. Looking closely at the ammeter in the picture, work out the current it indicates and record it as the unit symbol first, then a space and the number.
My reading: A 2.4
